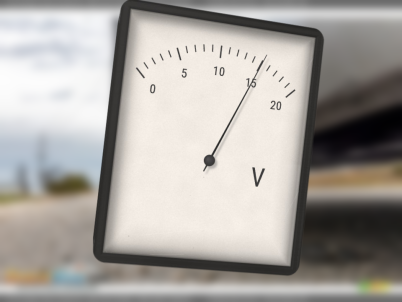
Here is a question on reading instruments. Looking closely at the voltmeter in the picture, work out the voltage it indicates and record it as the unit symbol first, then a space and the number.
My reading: V 15
